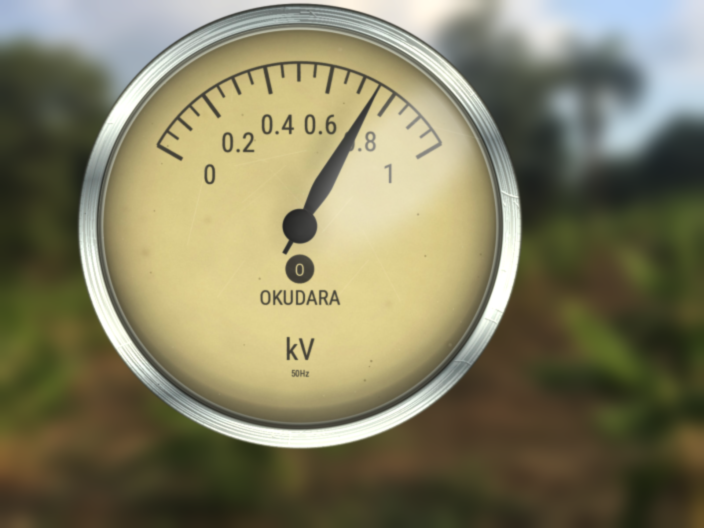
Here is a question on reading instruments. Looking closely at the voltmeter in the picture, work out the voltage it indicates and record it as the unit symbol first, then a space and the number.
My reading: kV 0.75
